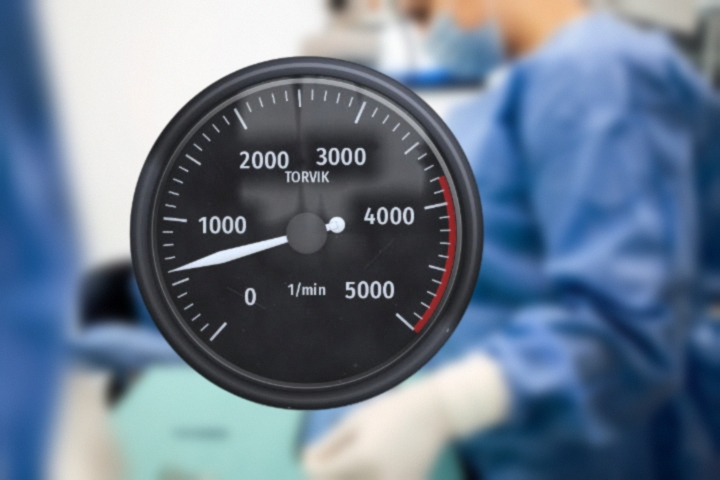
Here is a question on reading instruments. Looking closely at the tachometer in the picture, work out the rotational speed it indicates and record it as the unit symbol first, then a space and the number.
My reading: rpm 600
